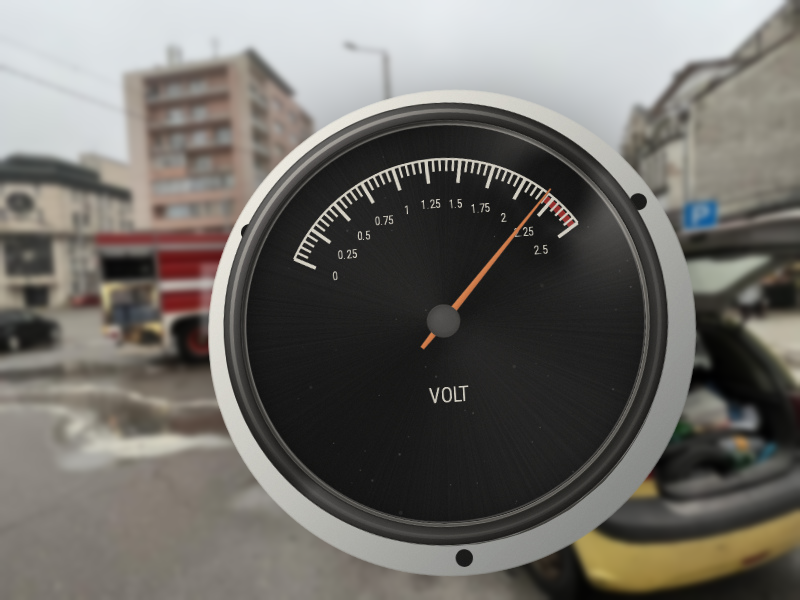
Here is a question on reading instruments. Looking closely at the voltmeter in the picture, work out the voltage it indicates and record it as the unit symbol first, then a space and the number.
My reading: V 2.2
